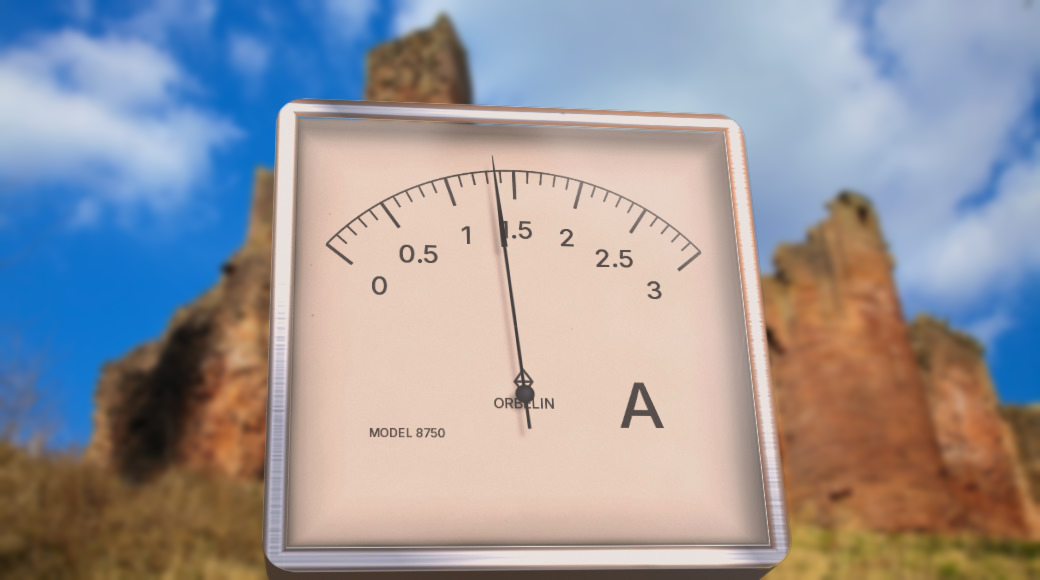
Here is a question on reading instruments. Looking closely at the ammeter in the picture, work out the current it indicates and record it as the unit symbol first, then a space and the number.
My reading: A 1.35
